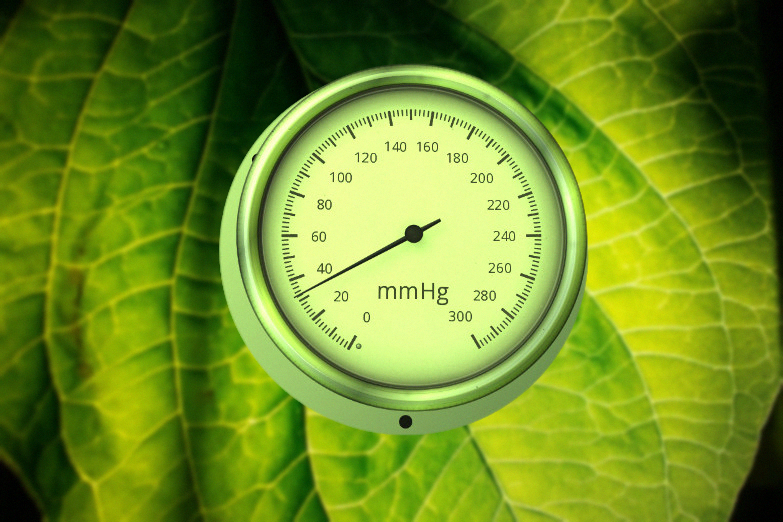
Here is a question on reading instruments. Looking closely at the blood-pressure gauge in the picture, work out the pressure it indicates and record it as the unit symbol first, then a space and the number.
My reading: mmHg 32
